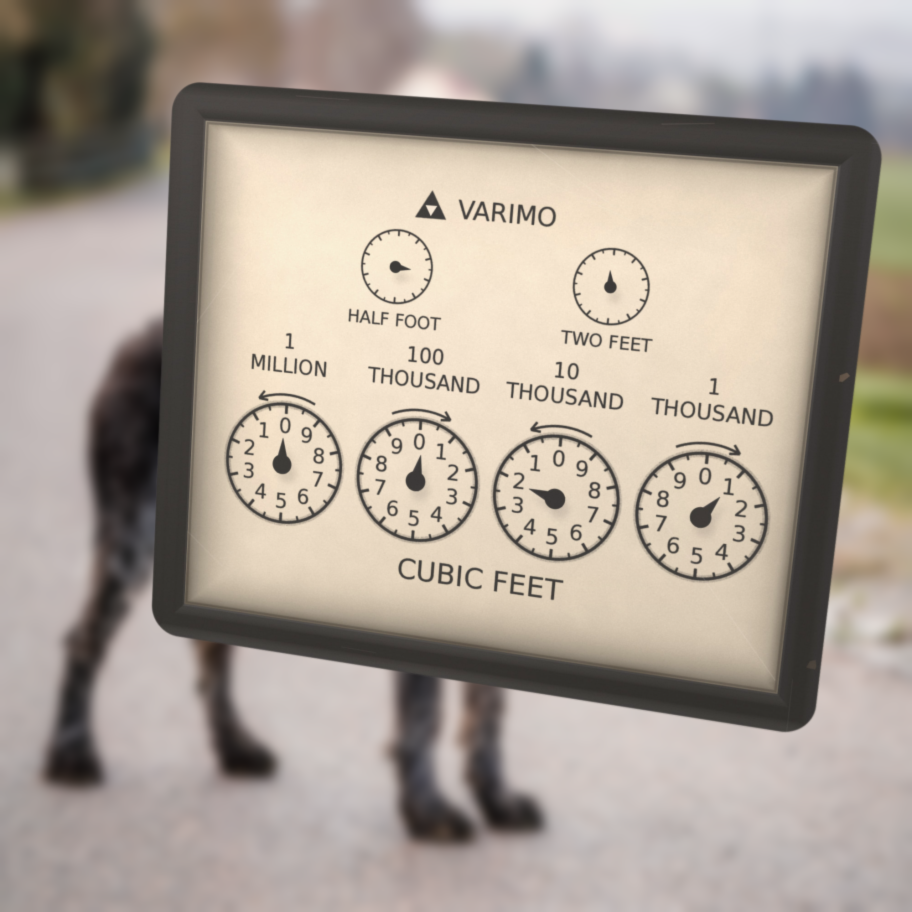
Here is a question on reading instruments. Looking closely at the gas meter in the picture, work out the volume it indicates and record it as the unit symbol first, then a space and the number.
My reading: ft³ 2100
